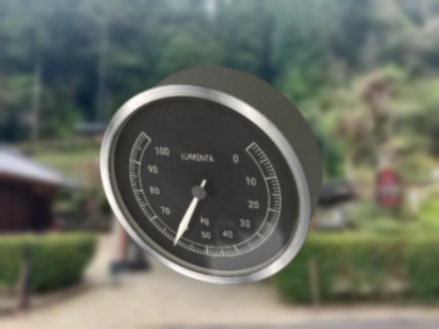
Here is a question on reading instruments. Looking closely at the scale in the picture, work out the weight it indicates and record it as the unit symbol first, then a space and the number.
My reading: kg 60
